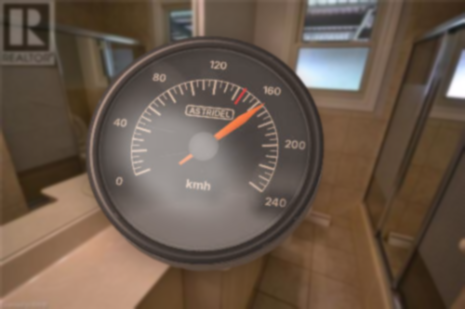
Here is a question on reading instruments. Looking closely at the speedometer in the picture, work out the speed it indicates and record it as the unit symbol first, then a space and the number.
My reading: km/h 165
